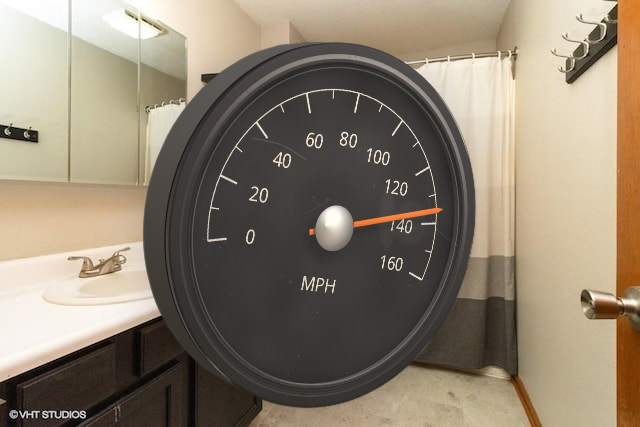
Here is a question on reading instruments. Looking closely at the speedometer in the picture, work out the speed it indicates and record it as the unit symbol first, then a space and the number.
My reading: mph 135
